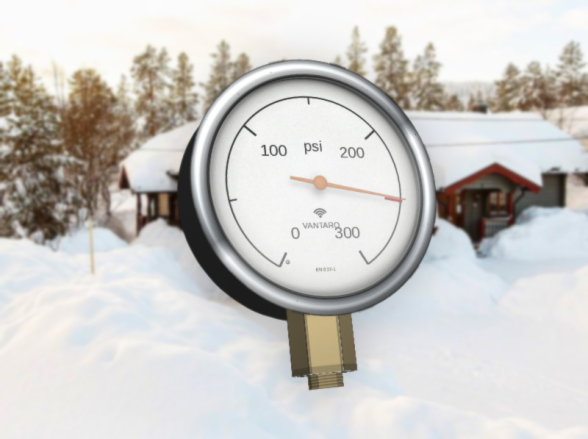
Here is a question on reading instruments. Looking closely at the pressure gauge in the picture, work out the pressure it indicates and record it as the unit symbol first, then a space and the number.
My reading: psi 250
